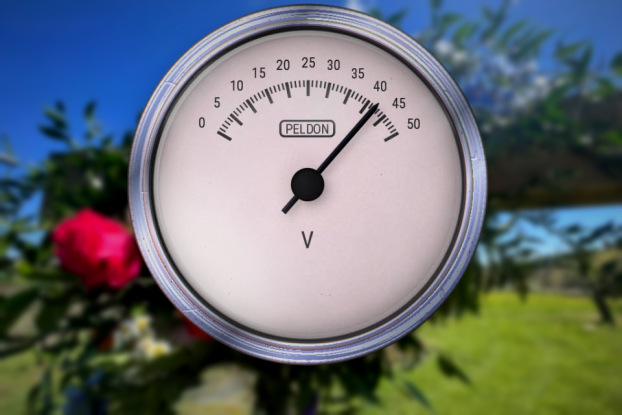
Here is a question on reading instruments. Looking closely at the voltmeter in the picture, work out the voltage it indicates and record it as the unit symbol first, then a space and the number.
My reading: V 42
